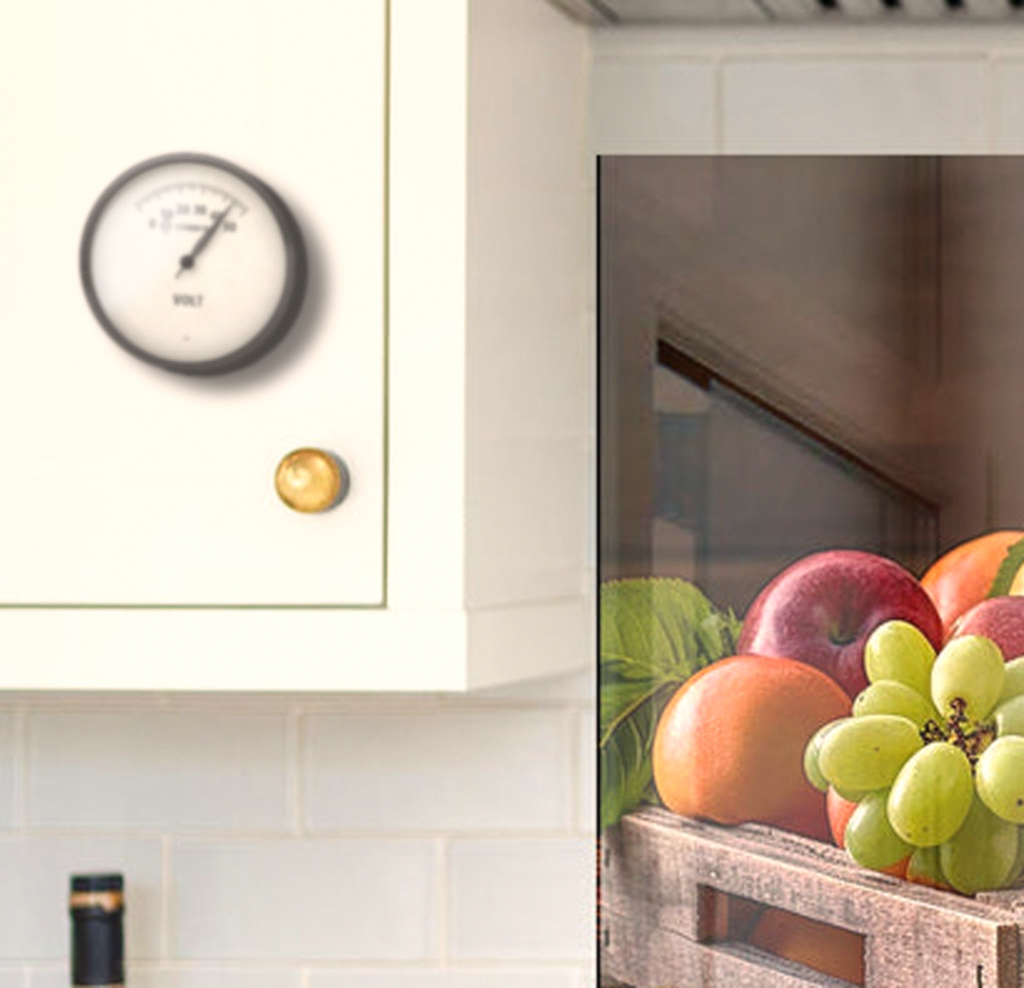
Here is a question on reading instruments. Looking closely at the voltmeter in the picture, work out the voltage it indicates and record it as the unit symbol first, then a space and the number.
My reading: V 45
